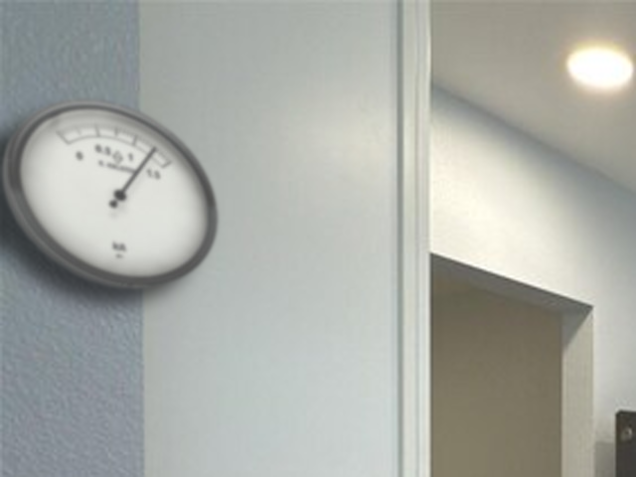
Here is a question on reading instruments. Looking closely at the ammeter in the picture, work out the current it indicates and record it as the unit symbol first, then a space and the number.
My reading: kA 1.25
